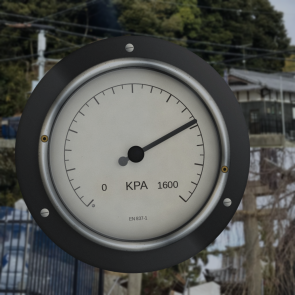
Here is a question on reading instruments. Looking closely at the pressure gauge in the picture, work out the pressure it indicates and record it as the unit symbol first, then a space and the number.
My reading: kPa 1175
